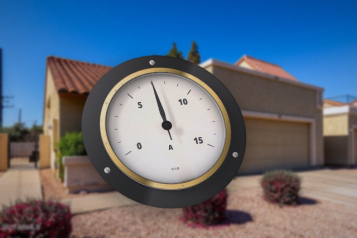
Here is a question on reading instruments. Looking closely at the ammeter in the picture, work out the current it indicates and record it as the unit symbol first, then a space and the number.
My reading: A 7
